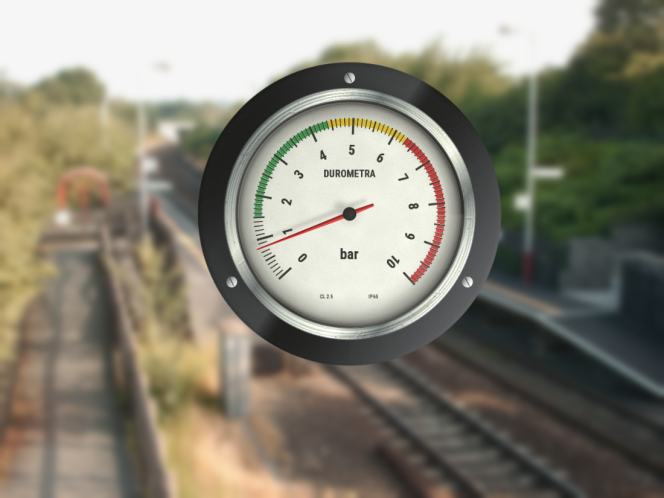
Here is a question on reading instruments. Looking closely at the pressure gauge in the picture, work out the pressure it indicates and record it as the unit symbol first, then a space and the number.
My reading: bar 0.8
